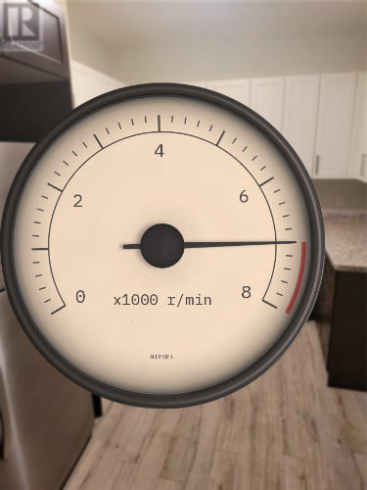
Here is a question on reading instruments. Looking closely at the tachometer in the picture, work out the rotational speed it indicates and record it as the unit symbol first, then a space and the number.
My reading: rpm 7000
